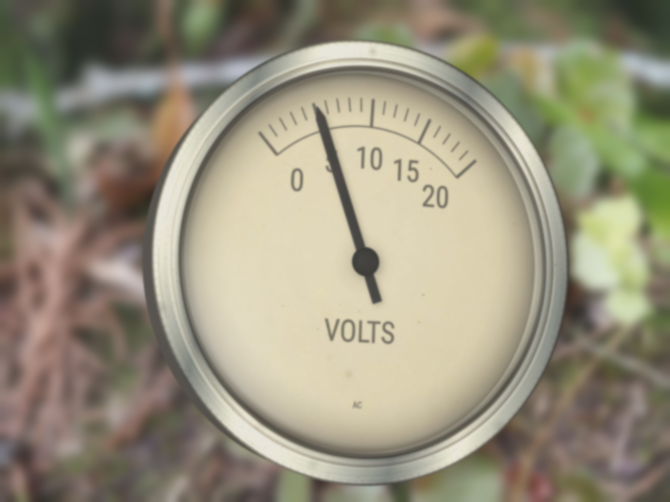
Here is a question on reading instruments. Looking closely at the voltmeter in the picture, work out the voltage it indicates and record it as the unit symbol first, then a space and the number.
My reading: V 5
